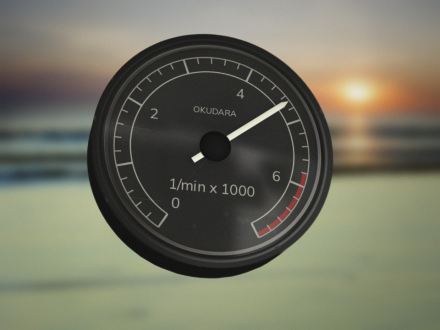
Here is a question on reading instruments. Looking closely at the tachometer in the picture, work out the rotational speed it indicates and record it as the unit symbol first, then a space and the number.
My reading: rpm 4700
